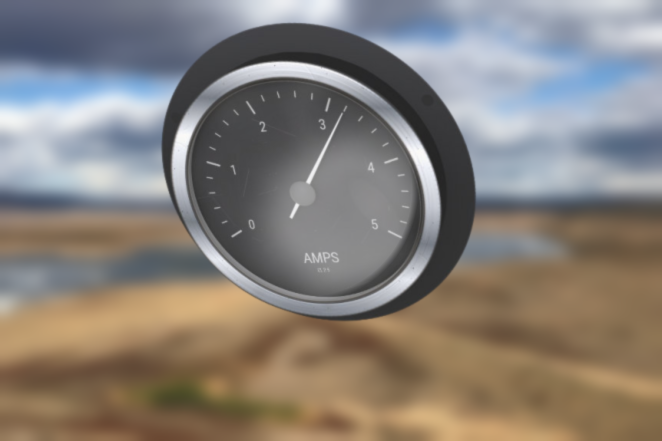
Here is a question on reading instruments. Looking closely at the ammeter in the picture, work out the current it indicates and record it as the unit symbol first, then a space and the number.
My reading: A 3.2
